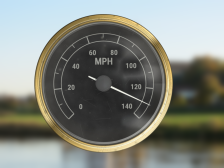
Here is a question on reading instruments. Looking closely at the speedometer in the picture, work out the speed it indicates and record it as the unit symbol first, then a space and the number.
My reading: mph 130
